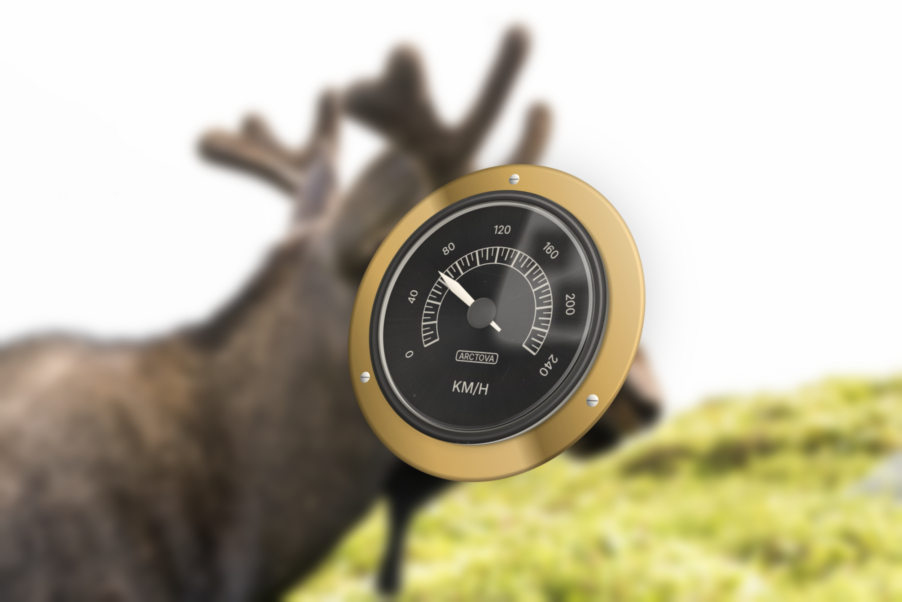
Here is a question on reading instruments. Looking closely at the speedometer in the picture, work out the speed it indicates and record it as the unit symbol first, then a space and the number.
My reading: km/h 65
